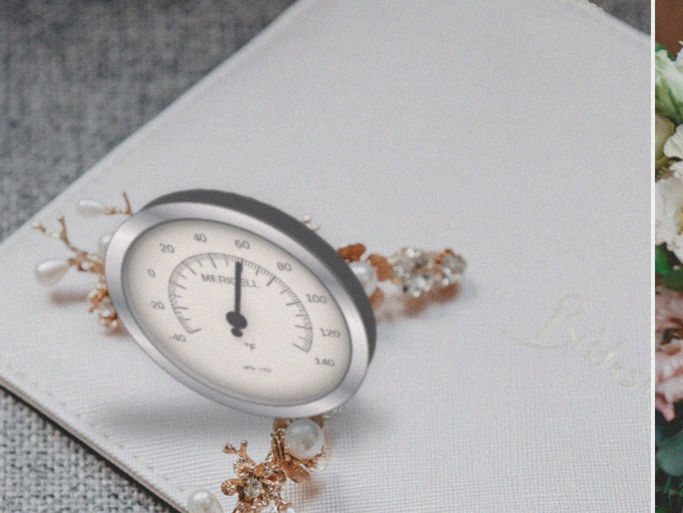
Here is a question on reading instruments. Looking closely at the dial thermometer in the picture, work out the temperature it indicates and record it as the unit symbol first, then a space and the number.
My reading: °F 60
